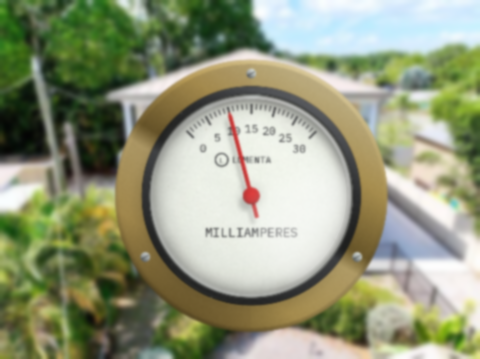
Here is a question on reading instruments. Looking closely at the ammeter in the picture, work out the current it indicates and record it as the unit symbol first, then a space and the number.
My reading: mA 10
